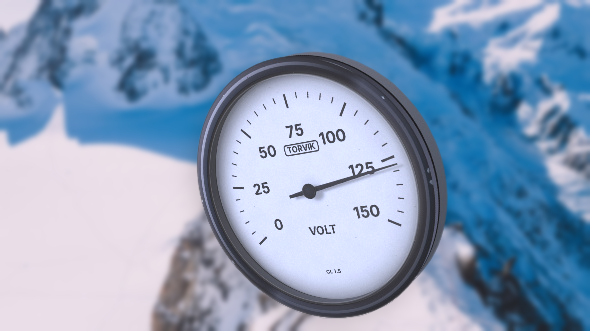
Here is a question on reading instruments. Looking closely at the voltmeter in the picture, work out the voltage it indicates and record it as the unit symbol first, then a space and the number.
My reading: V 127.5
